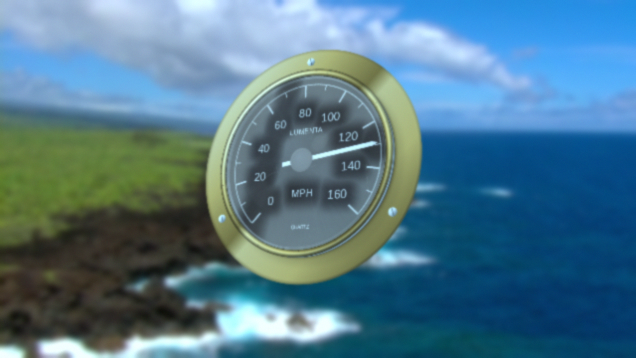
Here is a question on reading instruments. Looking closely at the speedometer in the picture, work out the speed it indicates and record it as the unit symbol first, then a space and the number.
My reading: mph 130
